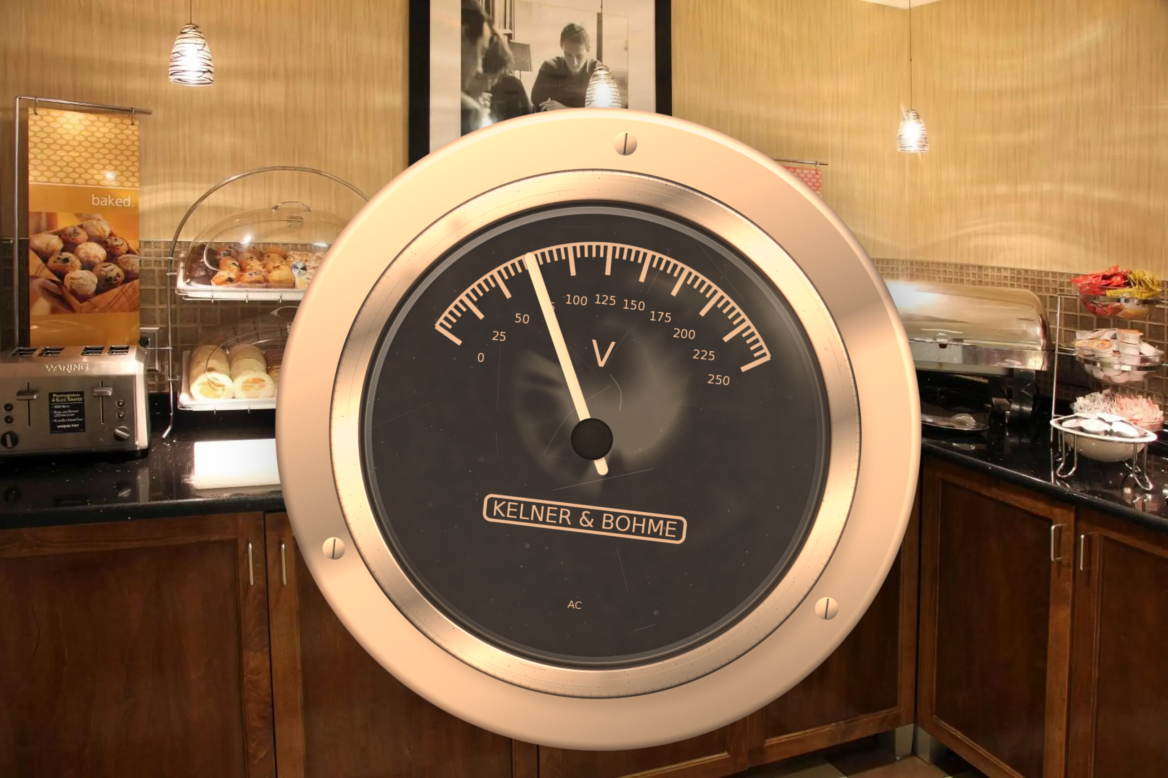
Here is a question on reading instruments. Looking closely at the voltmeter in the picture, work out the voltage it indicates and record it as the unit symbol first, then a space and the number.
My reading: V 75
